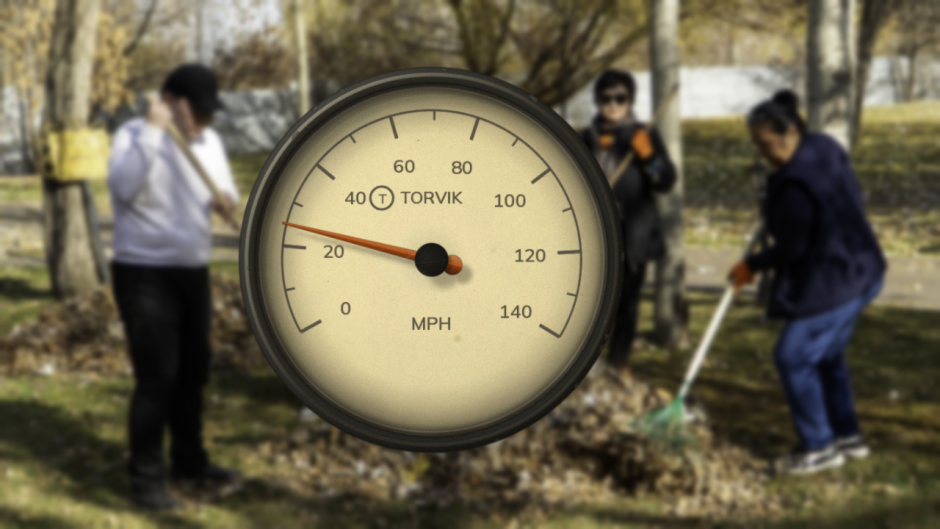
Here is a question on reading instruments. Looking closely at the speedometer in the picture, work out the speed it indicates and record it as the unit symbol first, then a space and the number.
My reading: mph 25
